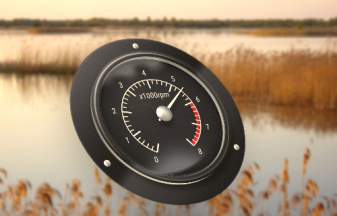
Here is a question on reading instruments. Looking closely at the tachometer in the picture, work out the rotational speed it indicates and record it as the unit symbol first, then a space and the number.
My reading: rpm 5400
